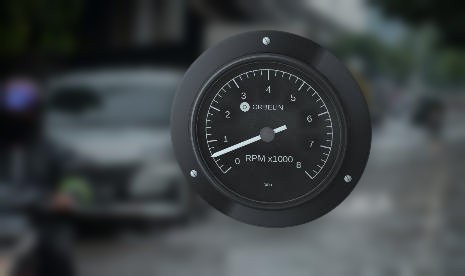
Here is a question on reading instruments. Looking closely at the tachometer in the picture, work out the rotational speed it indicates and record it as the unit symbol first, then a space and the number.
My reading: rpm 600
